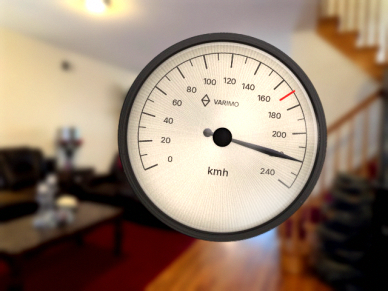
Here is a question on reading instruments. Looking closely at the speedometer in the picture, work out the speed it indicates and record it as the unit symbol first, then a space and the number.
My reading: km/h 220
